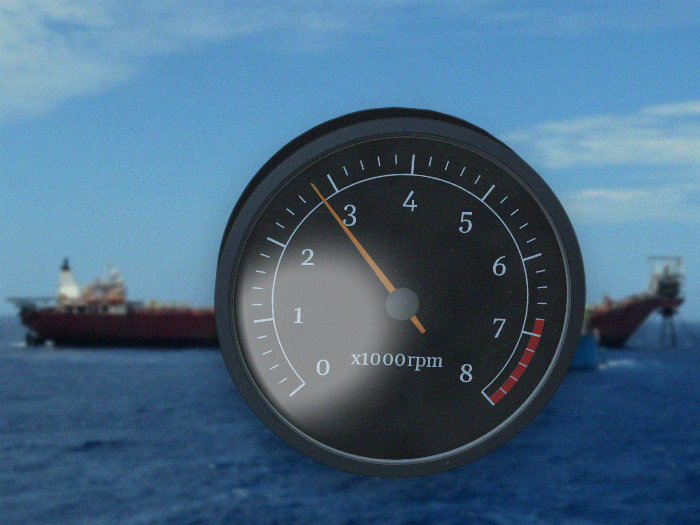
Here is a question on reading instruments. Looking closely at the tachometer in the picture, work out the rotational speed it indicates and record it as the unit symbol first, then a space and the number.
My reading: rpm 2800
